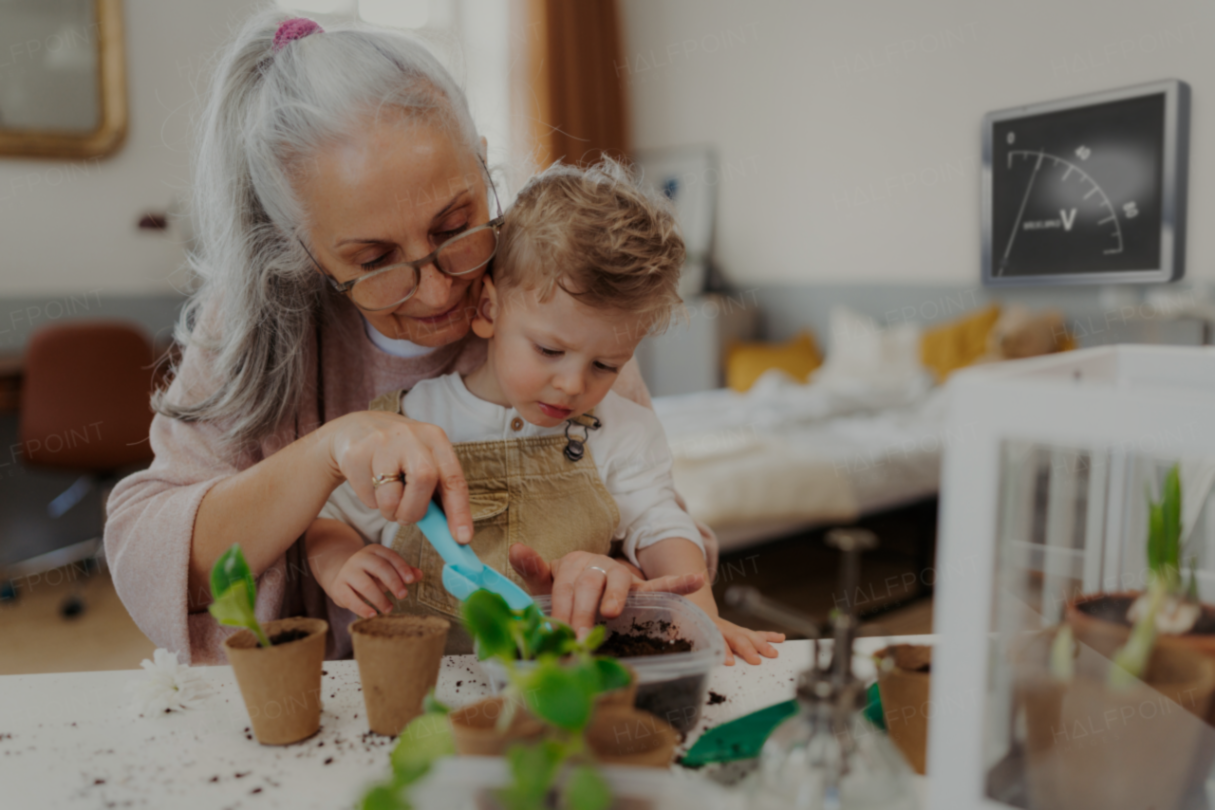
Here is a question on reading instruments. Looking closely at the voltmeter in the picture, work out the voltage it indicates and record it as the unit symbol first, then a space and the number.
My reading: V 20
